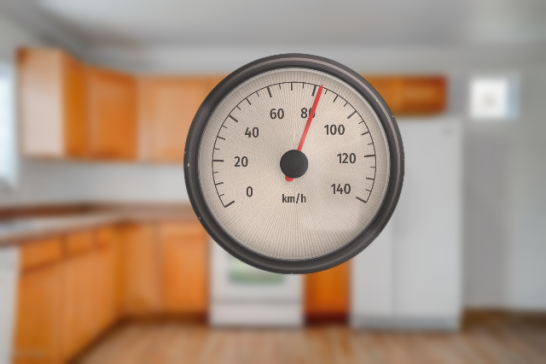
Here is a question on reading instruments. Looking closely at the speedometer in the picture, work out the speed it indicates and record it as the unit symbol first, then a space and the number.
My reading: km/h 82.5
